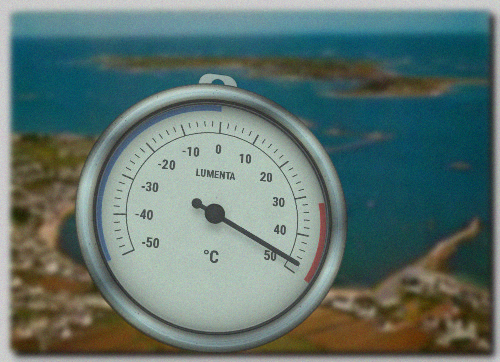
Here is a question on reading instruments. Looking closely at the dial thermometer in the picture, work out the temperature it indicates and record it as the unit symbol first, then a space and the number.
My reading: °C 48
